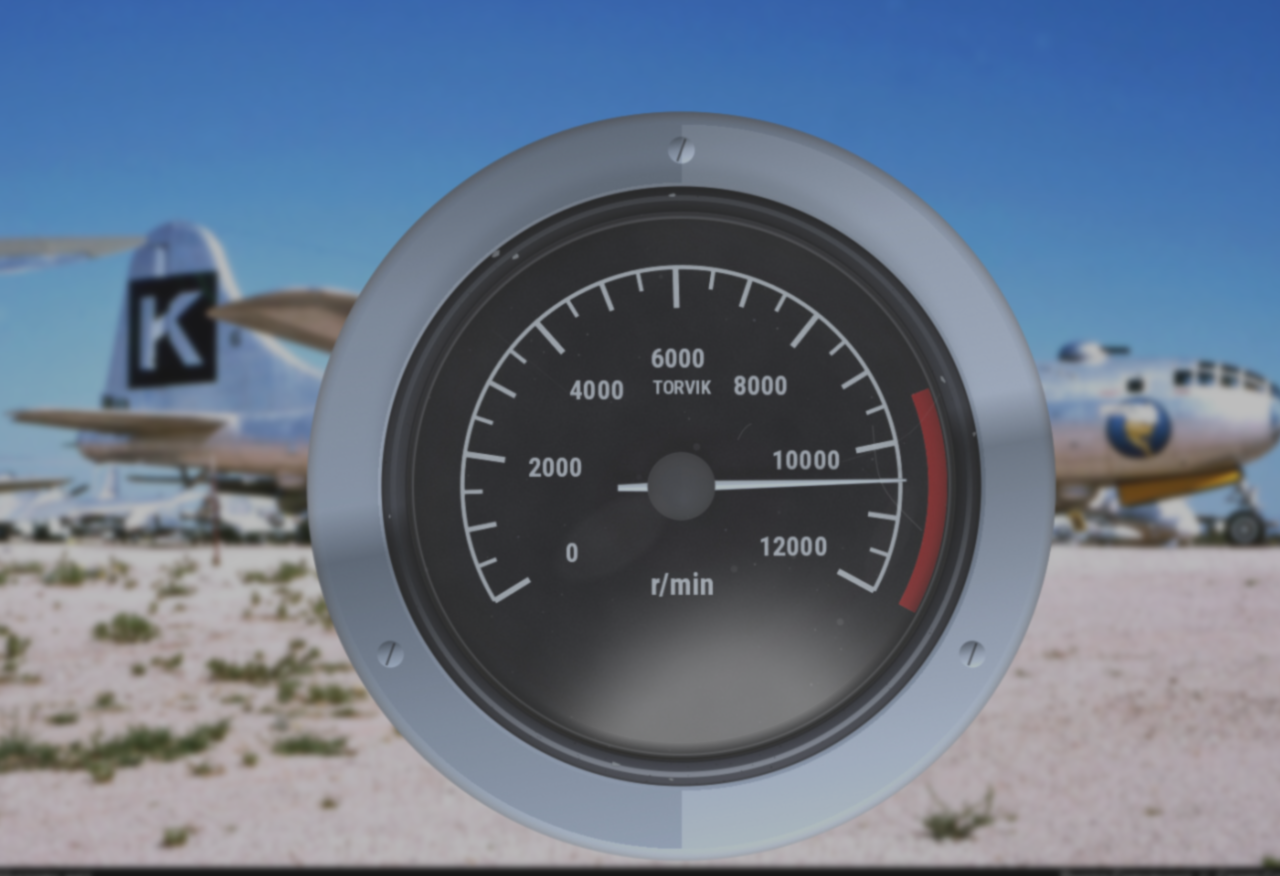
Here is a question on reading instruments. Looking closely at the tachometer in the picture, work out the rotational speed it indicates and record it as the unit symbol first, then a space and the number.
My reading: rpm 10500
